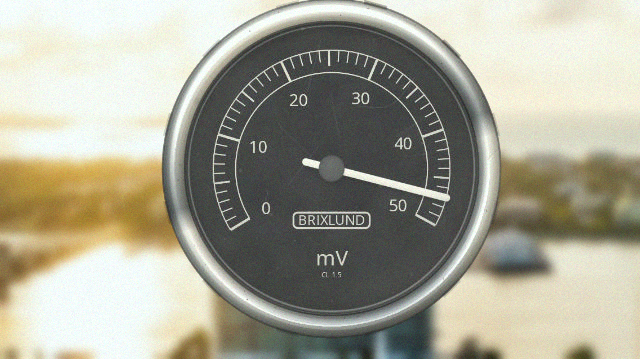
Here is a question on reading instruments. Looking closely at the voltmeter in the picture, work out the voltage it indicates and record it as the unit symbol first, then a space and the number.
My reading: mV 47
